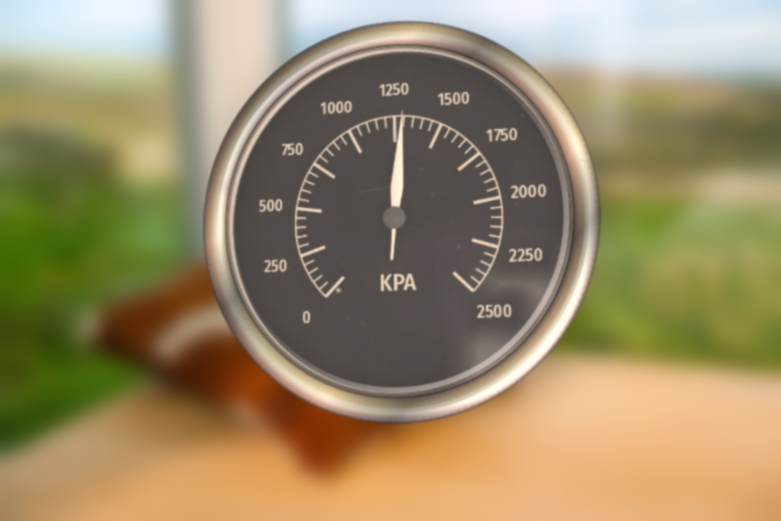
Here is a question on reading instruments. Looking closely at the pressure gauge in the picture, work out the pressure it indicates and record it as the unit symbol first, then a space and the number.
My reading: kPa 1300
